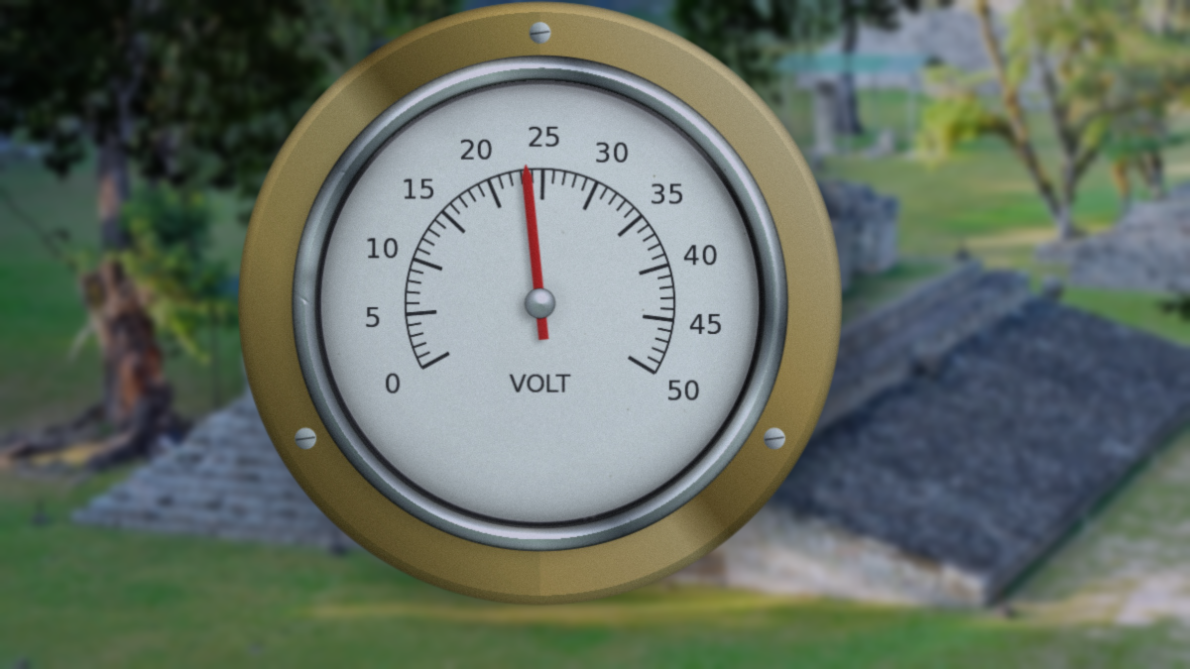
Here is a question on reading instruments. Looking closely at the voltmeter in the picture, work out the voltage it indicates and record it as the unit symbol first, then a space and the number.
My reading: V 23.5
